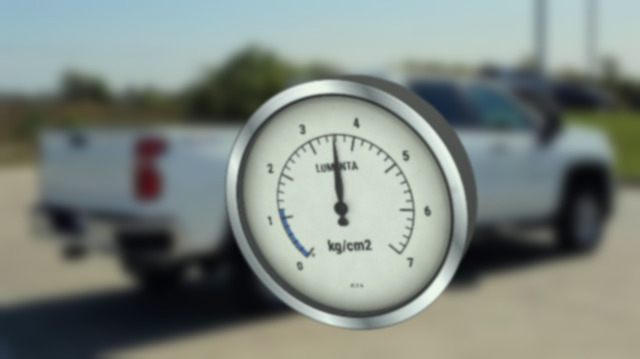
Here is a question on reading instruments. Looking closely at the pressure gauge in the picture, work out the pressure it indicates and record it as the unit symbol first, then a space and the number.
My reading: kg/cm² 3.6
